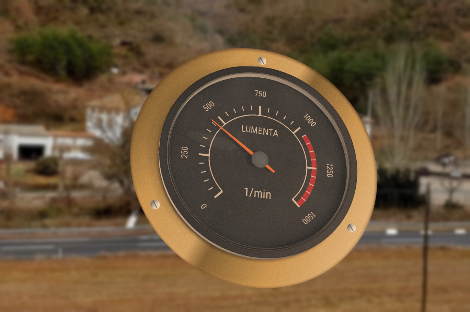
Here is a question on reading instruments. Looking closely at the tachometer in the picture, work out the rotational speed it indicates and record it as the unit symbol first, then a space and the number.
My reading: rpm 450
